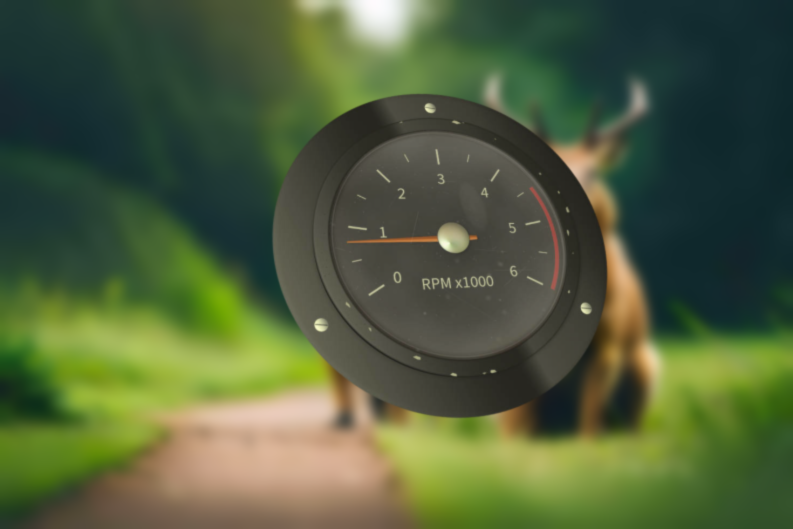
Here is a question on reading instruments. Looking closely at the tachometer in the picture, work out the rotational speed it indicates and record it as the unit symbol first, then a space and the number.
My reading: rpm 750
